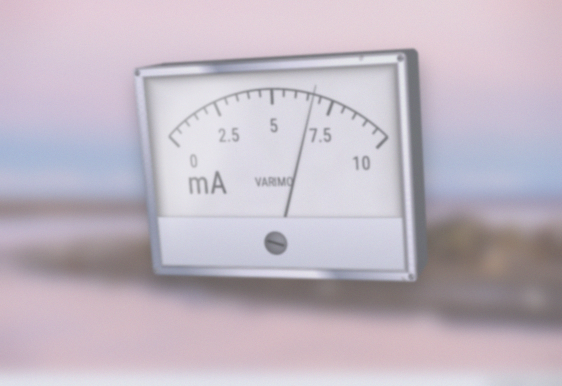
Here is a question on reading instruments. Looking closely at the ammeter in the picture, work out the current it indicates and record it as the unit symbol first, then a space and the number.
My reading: mA 6.75
